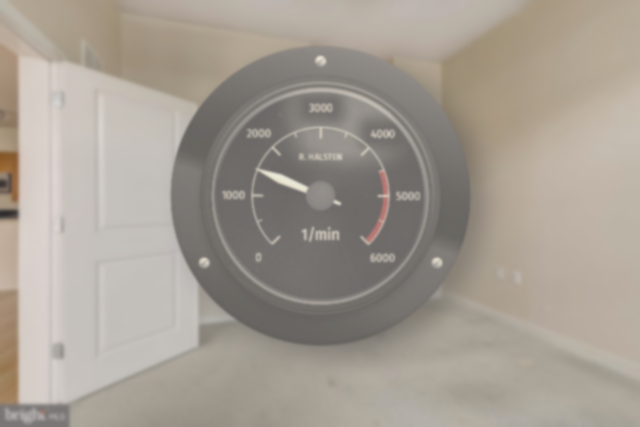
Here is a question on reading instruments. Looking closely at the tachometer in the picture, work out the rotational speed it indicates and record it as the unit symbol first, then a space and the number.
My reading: rpm 1500
